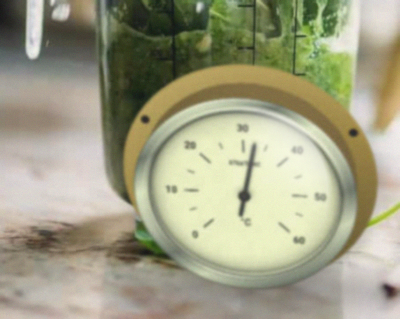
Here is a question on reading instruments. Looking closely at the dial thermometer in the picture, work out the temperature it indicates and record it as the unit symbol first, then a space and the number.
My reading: °C 32.5
